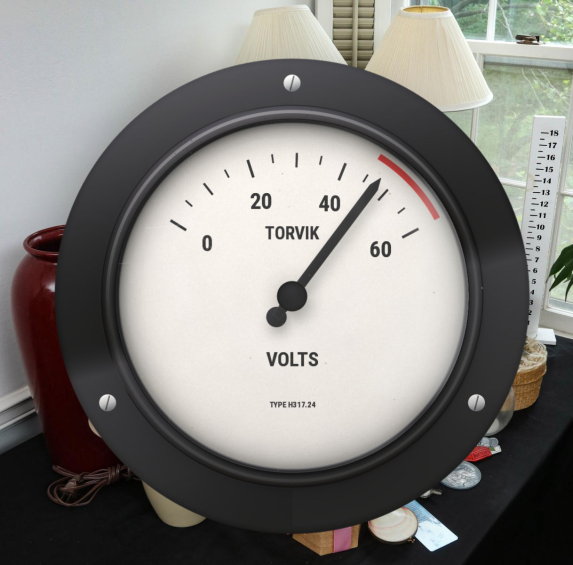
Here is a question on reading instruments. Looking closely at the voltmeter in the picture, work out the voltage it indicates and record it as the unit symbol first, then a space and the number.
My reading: V 47.5
